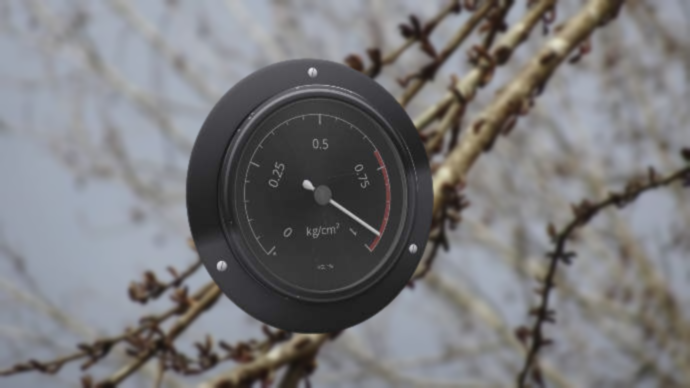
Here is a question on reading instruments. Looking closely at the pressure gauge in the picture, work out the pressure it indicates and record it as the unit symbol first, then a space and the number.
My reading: kg/cm² 0.95
